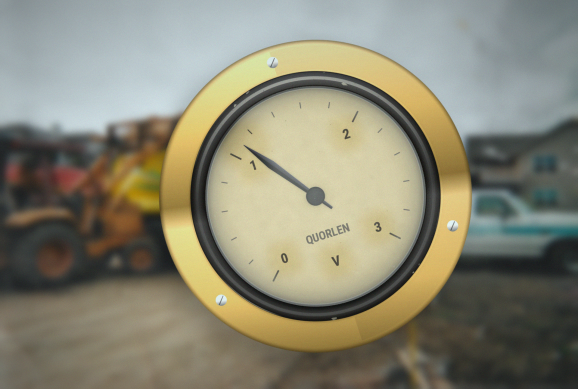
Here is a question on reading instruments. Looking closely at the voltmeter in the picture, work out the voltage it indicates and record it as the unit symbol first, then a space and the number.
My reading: V 1.1
